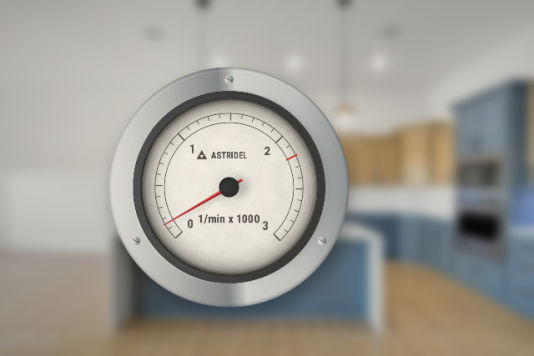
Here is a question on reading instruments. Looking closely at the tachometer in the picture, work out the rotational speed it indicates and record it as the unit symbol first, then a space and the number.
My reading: rpm 150
